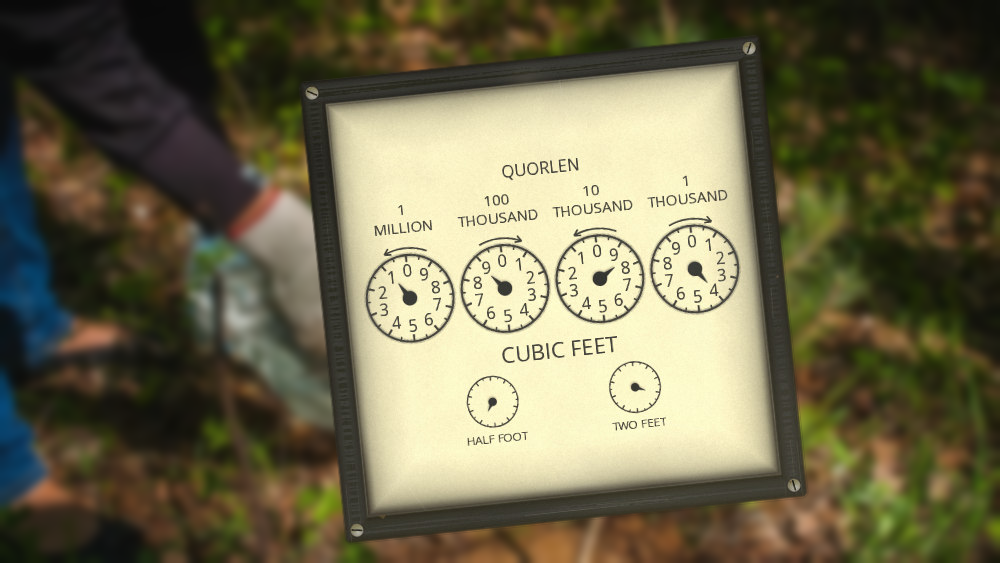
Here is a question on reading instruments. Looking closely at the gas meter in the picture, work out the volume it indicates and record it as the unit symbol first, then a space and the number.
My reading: ft³ 88400
